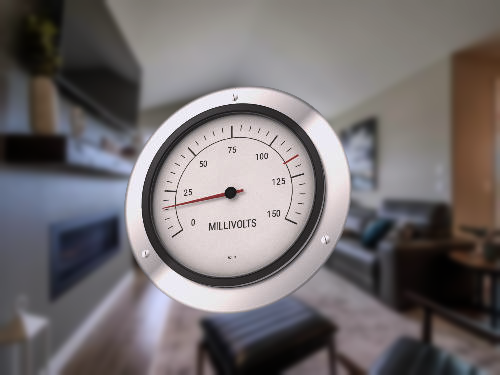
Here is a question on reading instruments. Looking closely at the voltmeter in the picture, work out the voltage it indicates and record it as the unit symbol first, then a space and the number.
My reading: mV 15
